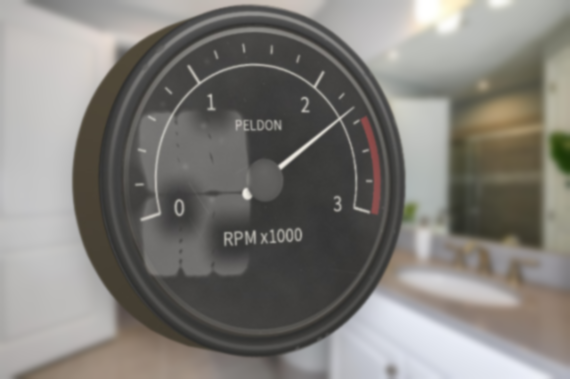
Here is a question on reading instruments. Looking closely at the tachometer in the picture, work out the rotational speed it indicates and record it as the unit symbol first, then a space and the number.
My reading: rpm 2300
